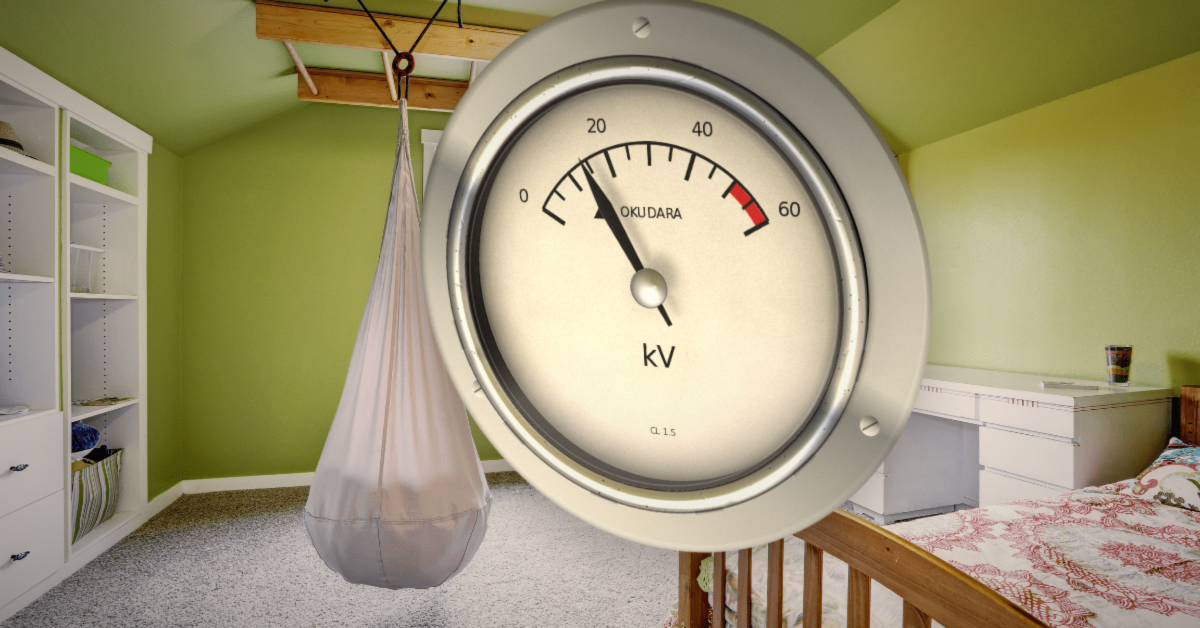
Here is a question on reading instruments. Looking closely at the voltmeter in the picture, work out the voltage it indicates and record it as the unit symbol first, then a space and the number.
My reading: kV 15
